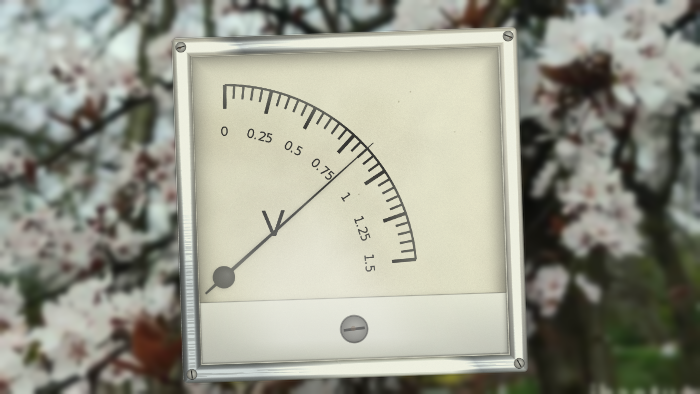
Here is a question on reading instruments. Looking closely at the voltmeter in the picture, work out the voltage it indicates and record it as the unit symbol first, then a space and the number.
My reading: V 0.85
